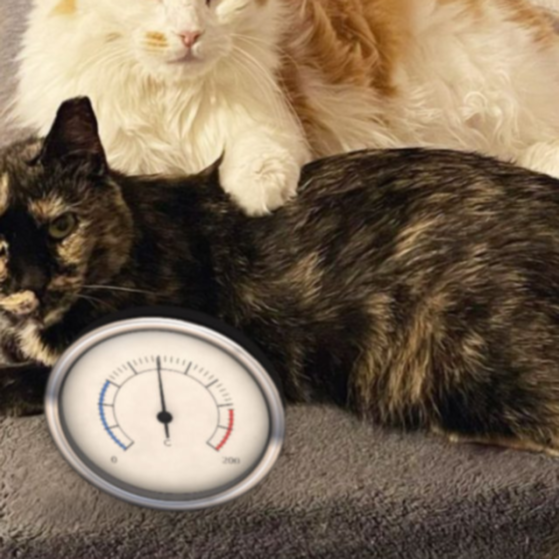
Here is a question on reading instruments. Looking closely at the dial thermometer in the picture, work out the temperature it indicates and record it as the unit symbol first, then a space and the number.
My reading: °C 100
